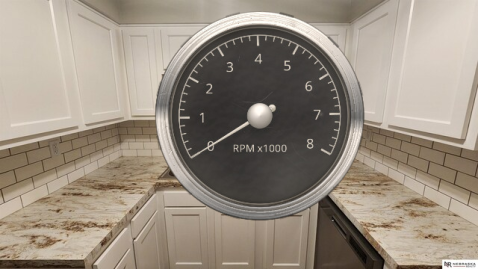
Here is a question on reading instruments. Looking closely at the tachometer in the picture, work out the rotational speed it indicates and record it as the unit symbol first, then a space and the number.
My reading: rpm 0
